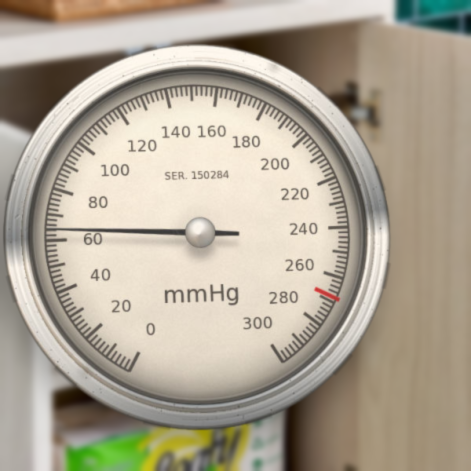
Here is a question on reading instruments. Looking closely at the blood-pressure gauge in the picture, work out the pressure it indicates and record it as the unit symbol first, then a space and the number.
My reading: mmHg 64
